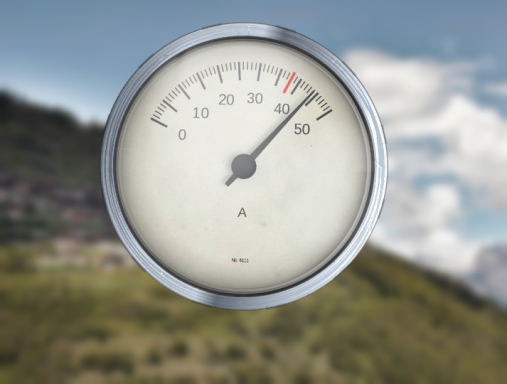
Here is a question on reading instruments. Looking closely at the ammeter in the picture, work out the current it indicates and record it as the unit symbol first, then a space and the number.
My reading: A 44
